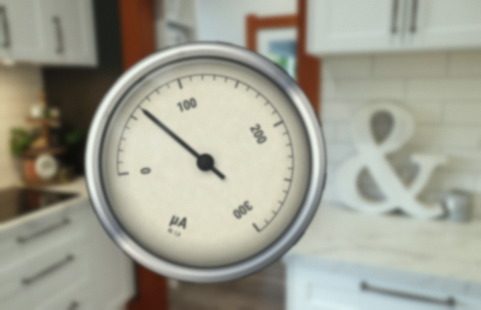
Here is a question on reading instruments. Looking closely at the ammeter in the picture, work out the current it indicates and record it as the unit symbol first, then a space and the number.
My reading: µA 60
